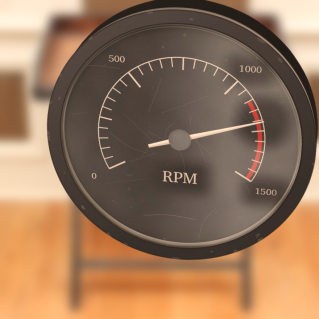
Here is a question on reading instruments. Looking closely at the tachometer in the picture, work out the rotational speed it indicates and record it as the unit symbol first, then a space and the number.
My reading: rpm 1200
